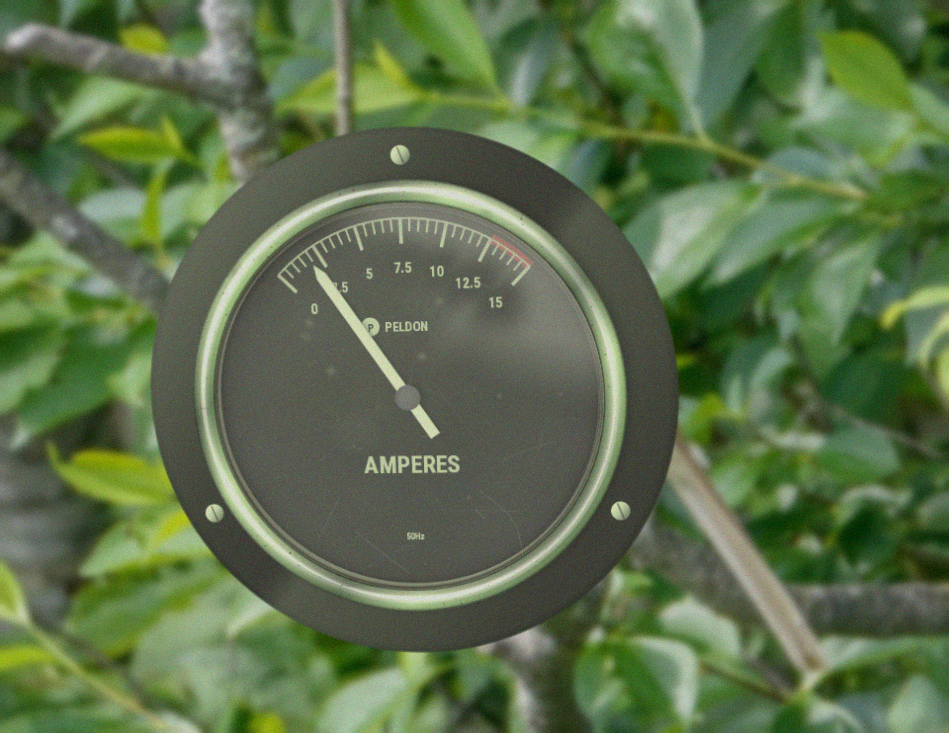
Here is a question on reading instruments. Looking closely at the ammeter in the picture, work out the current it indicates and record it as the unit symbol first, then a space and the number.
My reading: A 2
